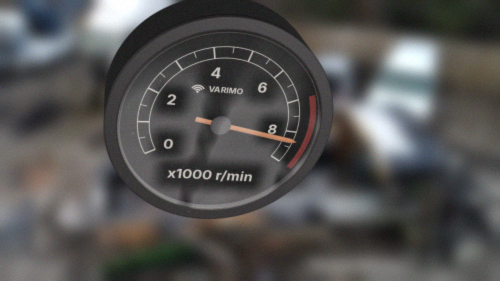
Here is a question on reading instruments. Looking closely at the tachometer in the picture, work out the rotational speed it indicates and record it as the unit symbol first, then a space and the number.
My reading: rpm 8250
